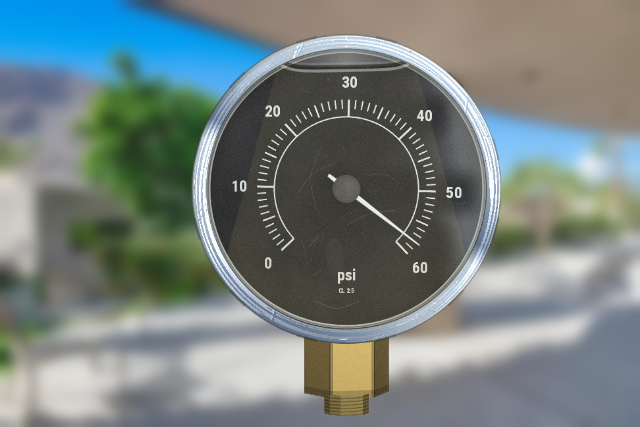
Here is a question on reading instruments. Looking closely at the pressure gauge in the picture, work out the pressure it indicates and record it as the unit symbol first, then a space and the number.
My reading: psi 58
